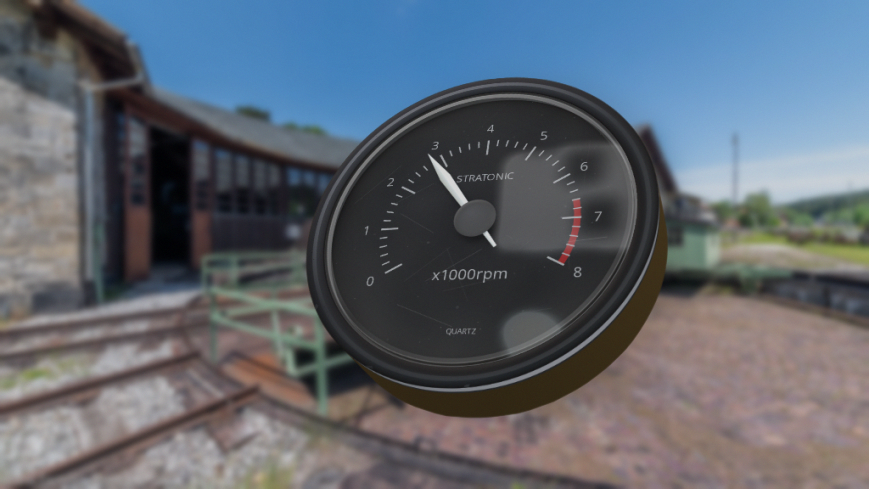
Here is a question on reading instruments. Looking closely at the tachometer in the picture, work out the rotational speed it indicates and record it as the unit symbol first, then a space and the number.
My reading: rpm 2800
